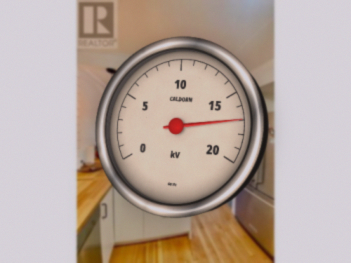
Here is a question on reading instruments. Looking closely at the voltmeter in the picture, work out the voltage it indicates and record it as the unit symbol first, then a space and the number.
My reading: kV 17
